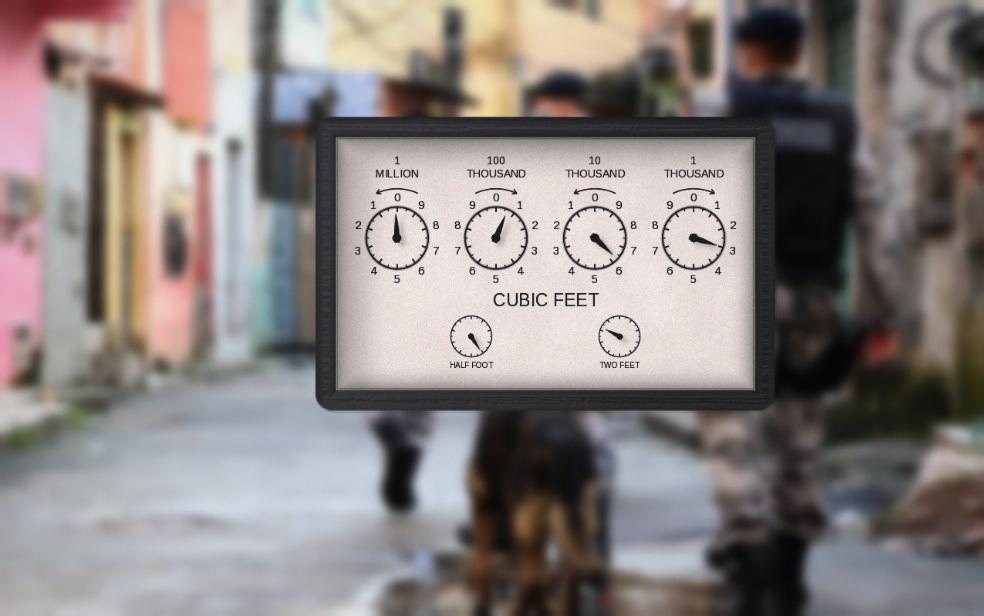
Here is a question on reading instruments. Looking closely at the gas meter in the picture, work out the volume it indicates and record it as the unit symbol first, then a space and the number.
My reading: ft³ 6300
